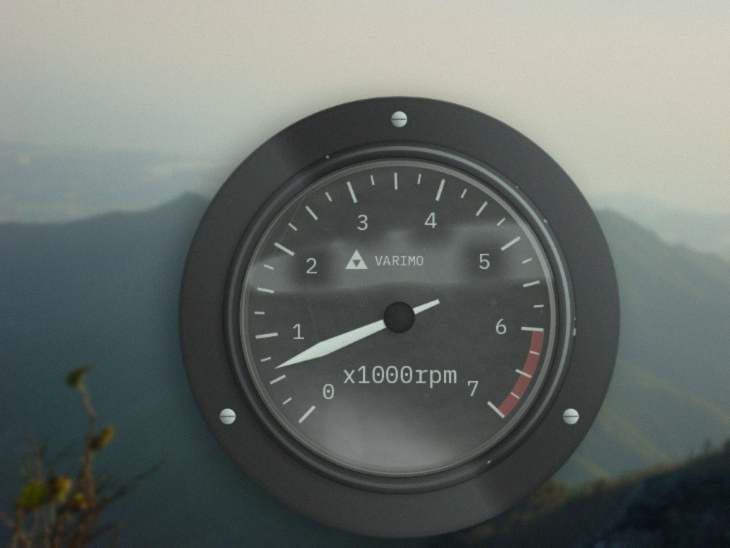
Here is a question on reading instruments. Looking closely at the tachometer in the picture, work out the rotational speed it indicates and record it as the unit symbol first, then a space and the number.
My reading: rpm 625
